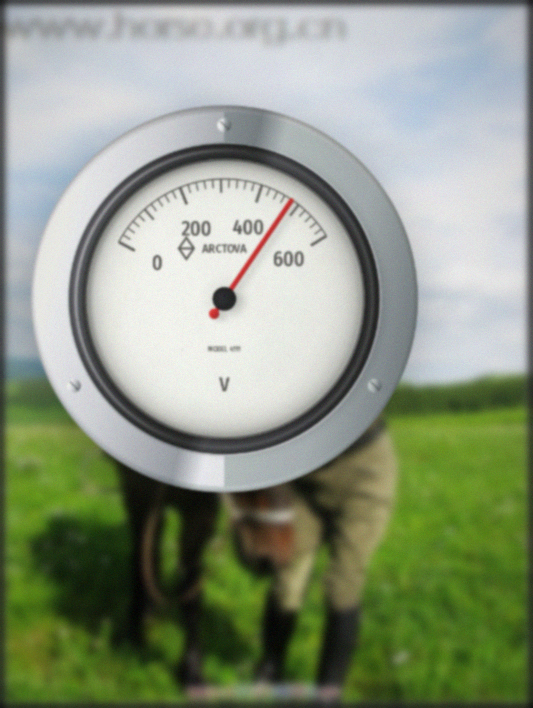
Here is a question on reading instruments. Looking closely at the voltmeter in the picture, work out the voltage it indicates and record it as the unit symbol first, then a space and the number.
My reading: V 480
